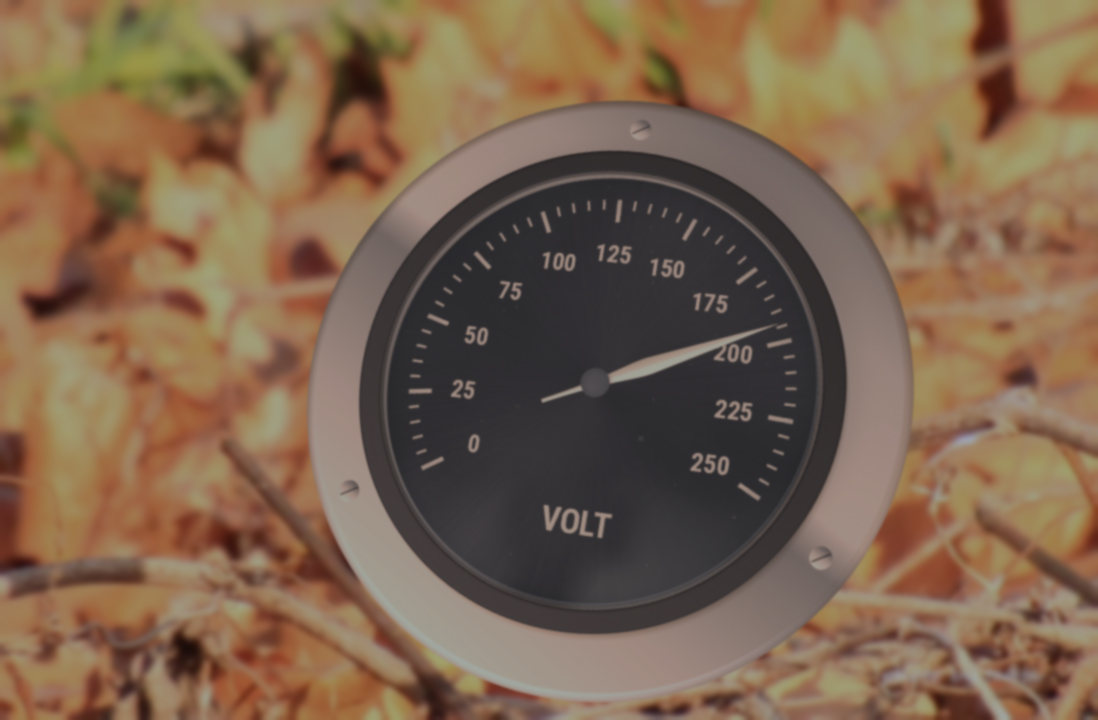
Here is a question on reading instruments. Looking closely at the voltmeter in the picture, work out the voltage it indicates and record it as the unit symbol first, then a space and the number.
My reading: V 195
